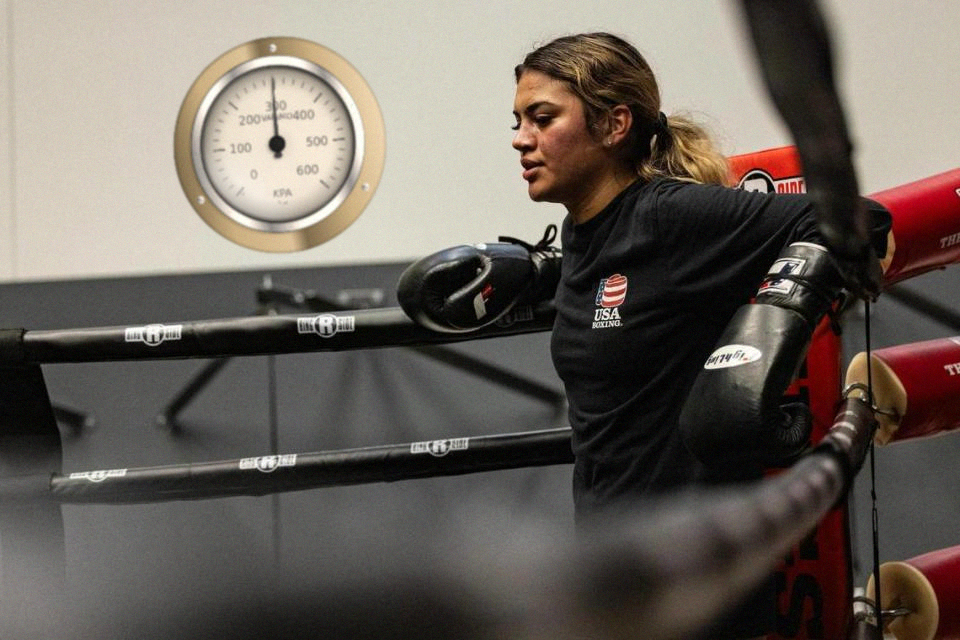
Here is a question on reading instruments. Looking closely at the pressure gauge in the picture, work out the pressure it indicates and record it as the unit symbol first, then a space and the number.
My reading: kPa 300
